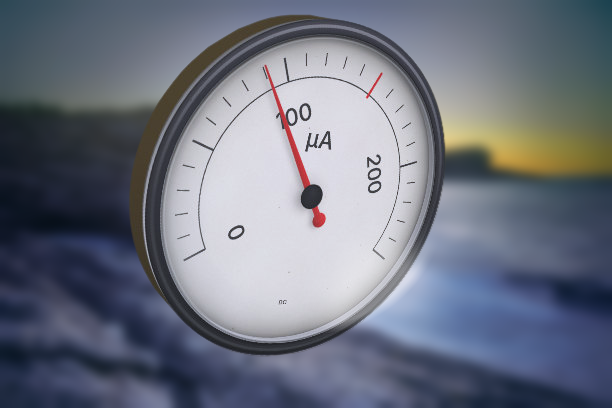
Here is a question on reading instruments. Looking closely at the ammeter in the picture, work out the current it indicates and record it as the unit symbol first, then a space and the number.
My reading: µA 90
